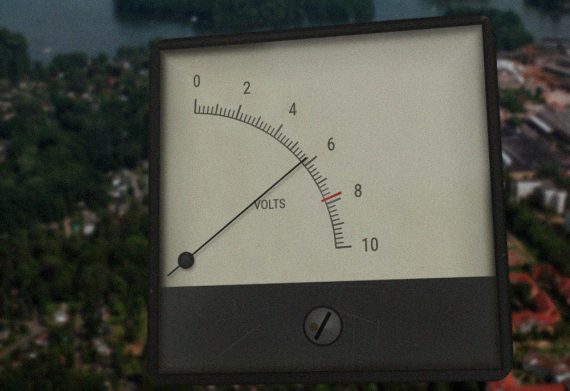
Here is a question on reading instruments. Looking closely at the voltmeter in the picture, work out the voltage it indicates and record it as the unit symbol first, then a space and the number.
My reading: V 5.8
